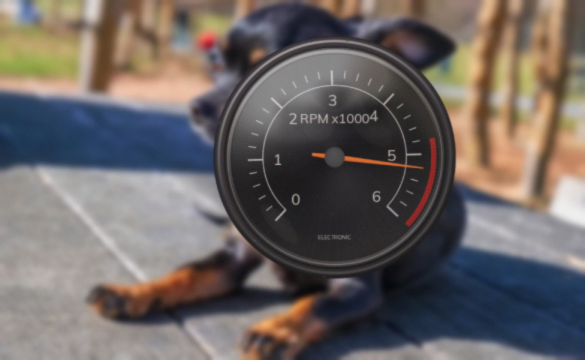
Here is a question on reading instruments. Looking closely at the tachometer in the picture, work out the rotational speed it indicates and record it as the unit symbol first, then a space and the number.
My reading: rpm 5200
